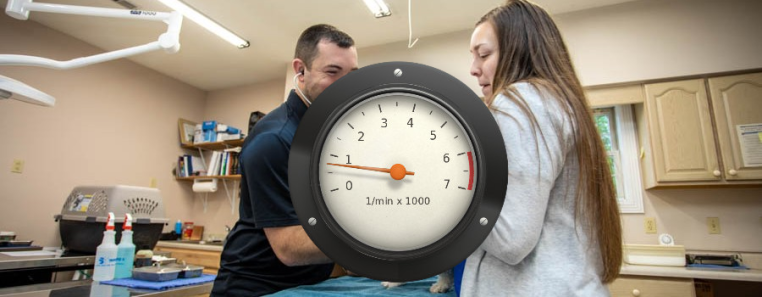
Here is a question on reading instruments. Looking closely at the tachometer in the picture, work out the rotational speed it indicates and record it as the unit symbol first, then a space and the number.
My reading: rpm 750
